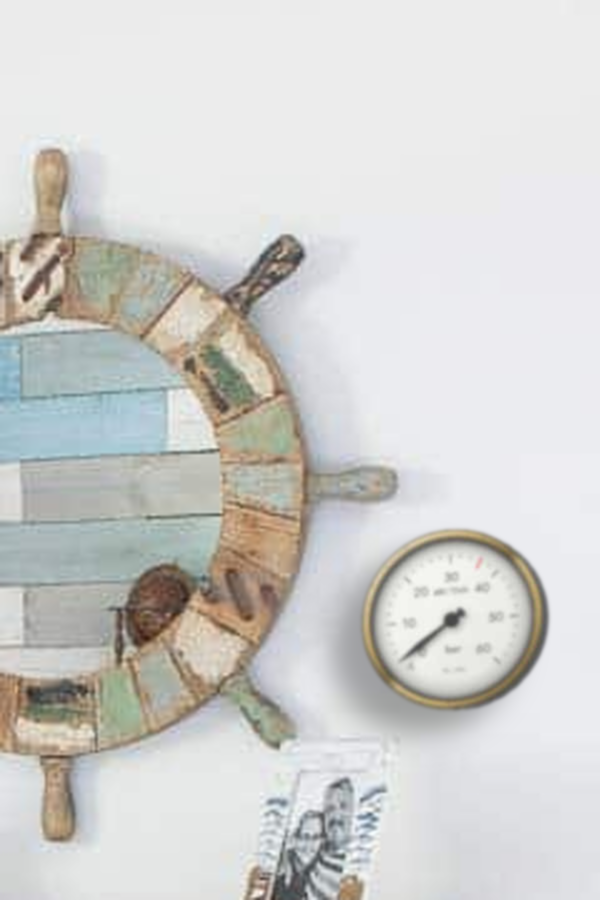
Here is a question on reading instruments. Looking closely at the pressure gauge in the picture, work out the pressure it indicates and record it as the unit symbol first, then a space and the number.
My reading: bar 2
